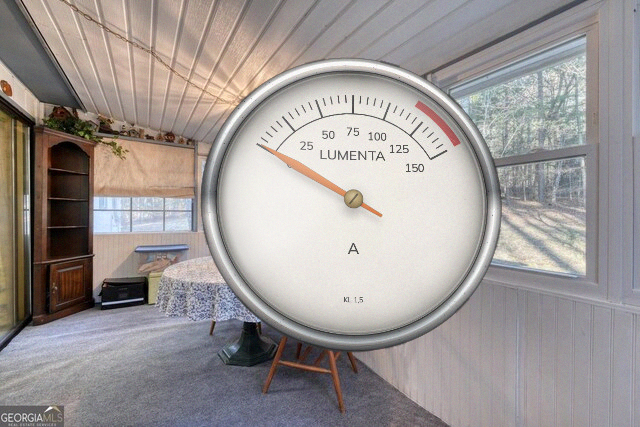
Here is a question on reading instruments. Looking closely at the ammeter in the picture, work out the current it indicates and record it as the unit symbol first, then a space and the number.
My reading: A 0
